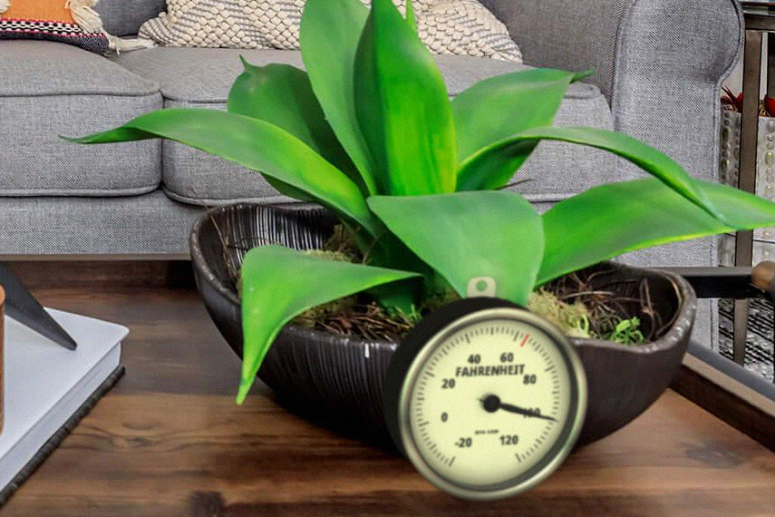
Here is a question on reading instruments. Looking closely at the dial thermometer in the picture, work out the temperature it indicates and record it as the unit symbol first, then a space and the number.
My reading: °F 100
